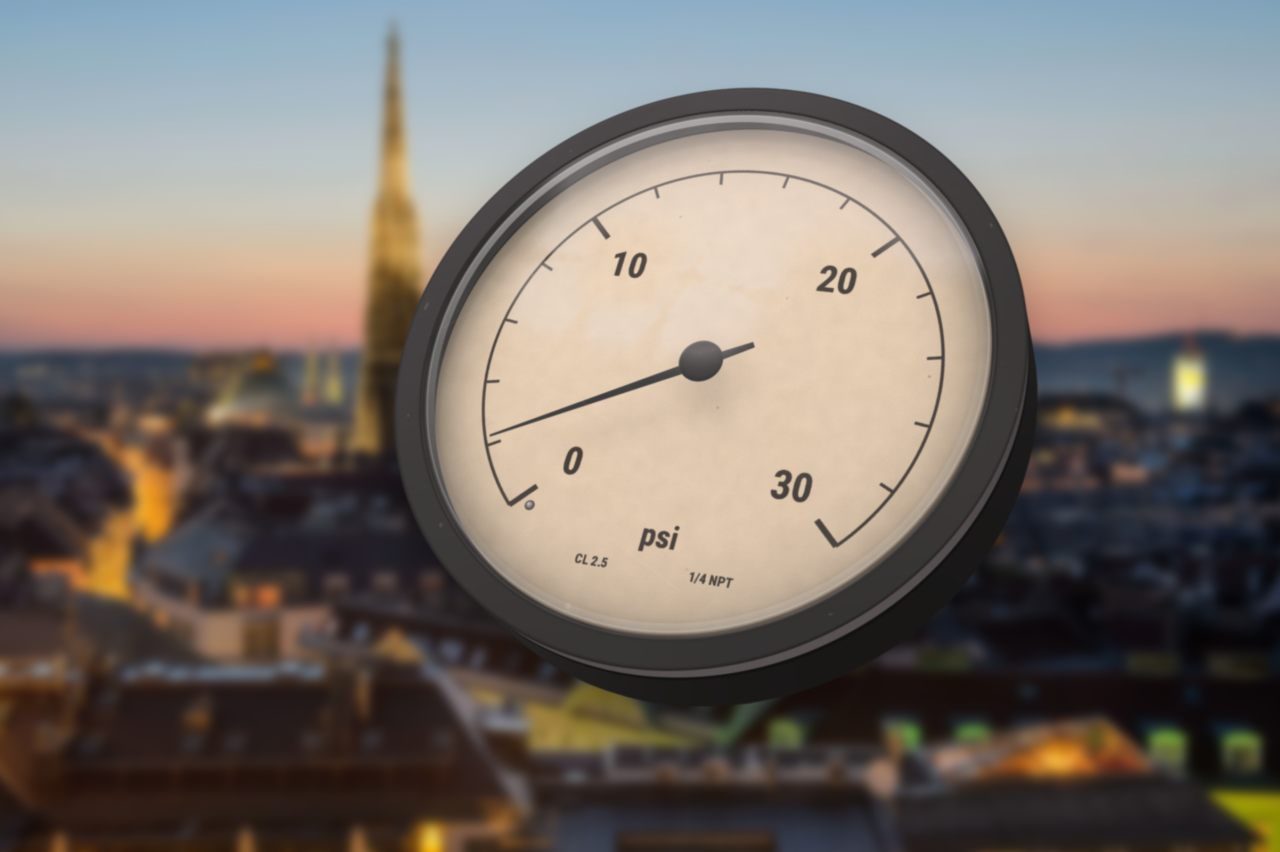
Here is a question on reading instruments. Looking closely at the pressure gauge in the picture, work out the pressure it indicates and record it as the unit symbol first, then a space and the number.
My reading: psi 2
